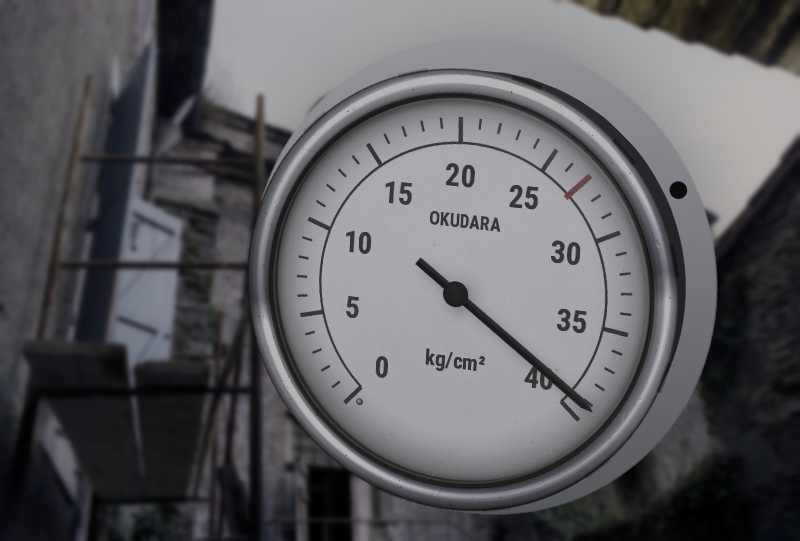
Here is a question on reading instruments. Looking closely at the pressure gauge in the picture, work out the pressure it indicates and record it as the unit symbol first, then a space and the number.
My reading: kg/cm² 39
